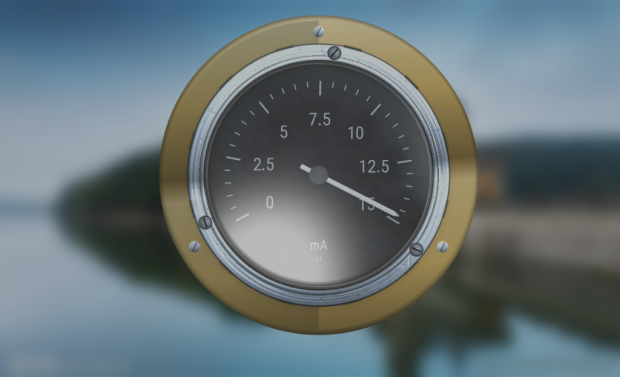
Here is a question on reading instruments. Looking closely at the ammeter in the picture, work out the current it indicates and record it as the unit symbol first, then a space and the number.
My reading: mA 14.75
